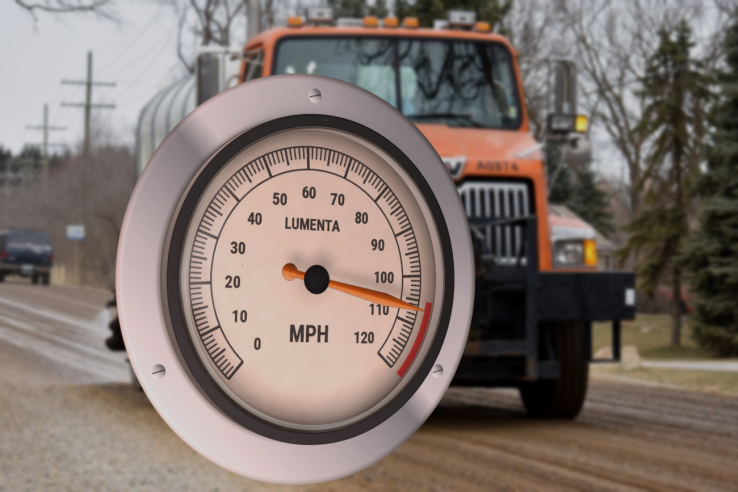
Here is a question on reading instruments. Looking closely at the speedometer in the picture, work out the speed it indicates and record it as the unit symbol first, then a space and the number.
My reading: mph 107
